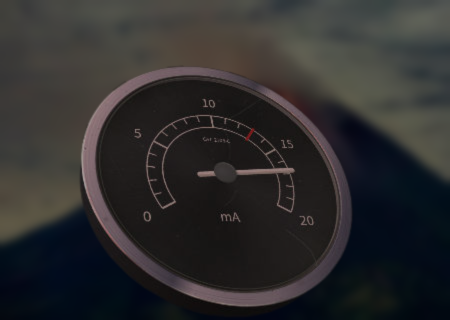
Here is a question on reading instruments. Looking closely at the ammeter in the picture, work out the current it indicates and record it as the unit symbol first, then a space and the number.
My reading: mA 17
